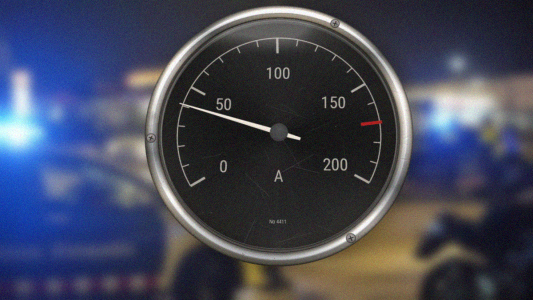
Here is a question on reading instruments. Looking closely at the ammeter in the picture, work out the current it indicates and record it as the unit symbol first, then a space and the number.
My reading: A 40
